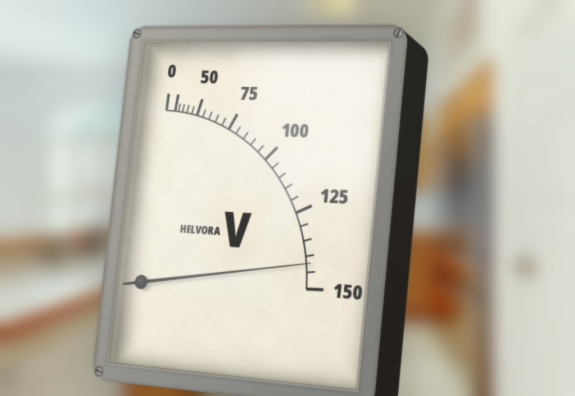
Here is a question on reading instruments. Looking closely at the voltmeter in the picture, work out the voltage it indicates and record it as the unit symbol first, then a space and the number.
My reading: V 142.5
